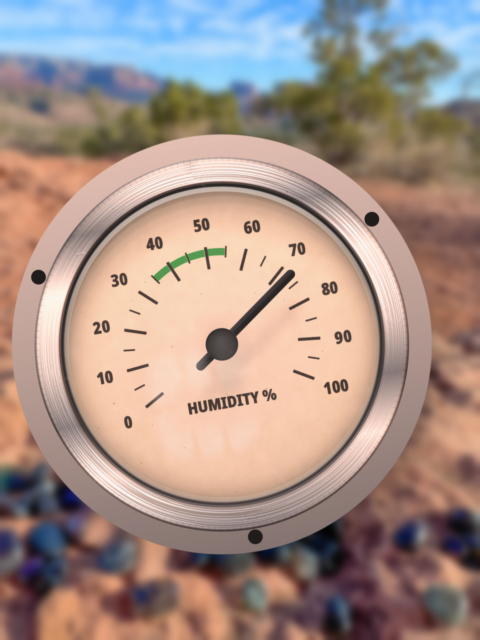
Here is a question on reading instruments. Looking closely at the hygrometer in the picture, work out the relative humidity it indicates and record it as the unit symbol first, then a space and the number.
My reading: % 72.5
